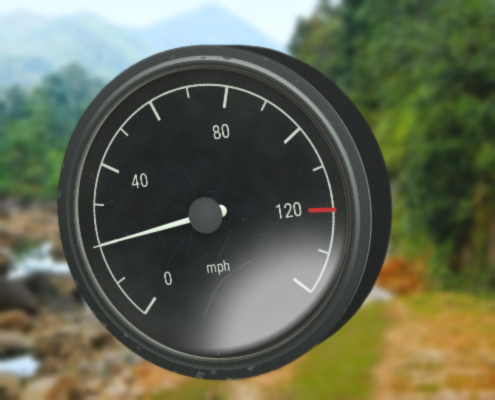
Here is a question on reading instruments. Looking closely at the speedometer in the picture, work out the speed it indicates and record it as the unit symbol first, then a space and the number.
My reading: mph 20
